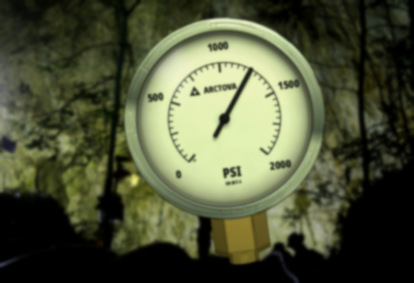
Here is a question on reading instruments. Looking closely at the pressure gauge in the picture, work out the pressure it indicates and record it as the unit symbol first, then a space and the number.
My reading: psi 1250
